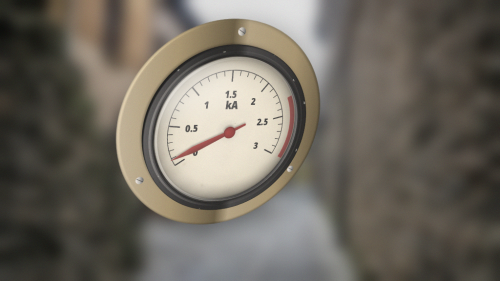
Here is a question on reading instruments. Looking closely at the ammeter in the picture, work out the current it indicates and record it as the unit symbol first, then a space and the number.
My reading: kA 0.1
